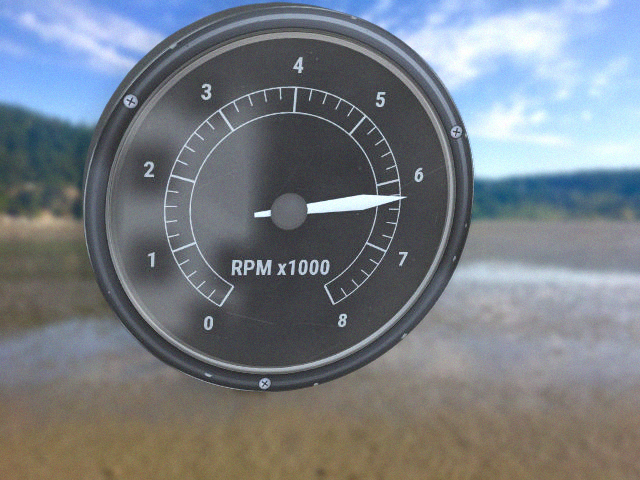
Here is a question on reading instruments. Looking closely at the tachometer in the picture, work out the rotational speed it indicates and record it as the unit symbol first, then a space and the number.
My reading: rpm 6200
